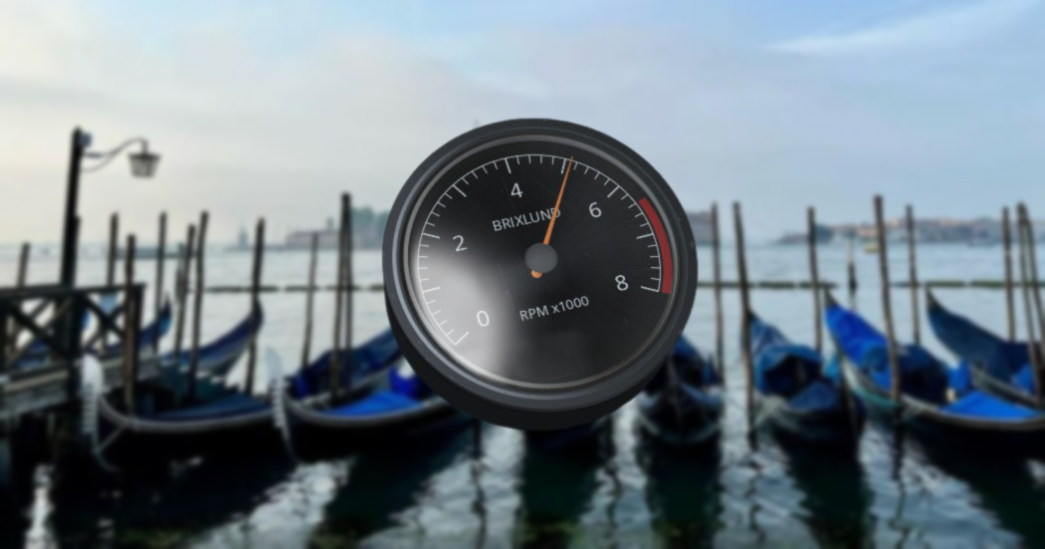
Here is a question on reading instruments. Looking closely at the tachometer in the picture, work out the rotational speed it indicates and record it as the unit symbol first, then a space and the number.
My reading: rpm 5100
